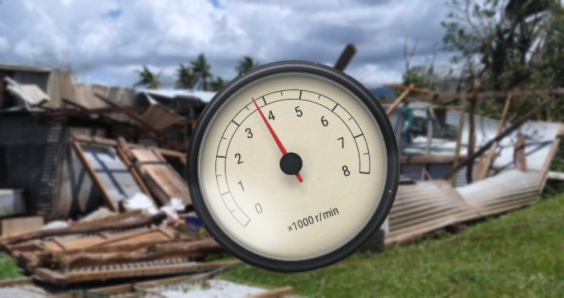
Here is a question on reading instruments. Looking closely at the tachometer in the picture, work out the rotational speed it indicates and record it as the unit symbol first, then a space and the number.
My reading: rpm 3750
